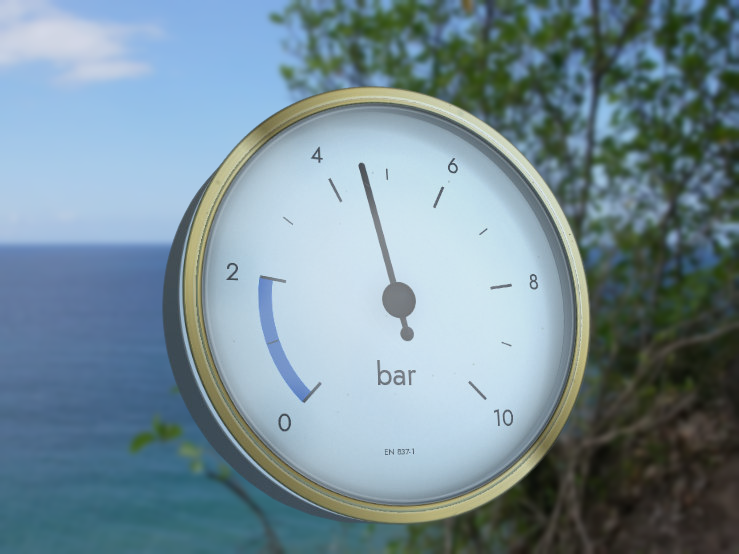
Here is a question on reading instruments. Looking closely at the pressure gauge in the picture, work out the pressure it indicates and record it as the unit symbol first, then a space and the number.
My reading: bar 4.5
